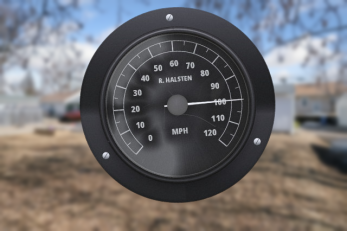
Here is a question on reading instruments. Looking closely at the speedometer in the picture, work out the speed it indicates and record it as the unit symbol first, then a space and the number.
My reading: mph 100
